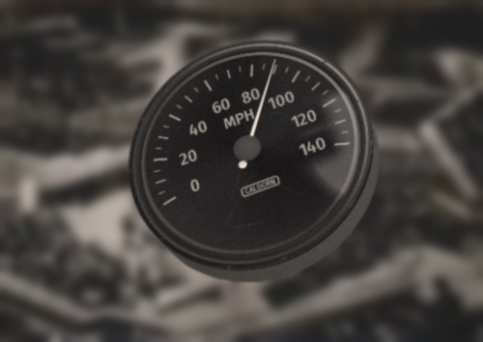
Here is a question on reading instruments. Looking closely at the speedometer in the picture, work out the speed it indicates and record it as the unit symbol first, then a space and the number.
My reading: mph 90
